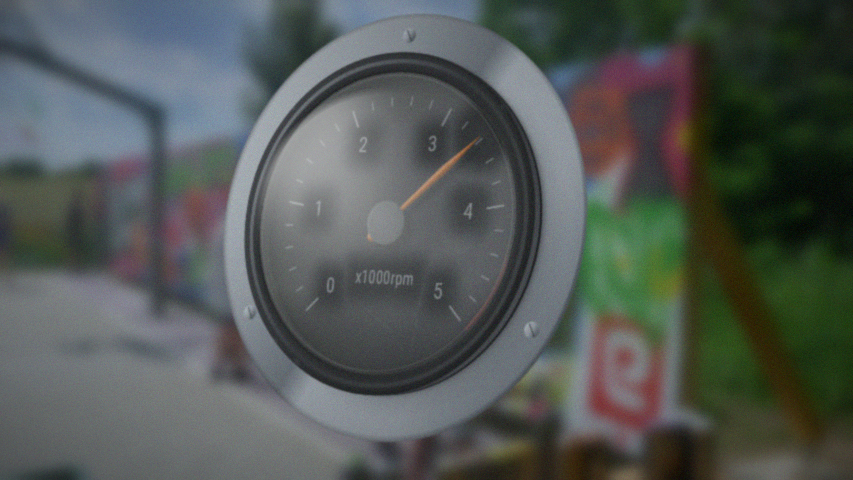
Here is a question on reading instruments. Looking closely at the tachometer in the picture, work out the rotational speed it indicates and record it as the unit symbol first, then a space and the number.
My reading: rpm 3400
